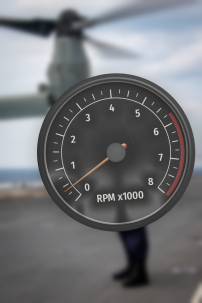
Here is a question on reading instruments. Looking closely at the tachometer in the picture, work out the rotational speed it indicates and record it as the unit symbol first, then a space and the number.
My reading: rpm 375
